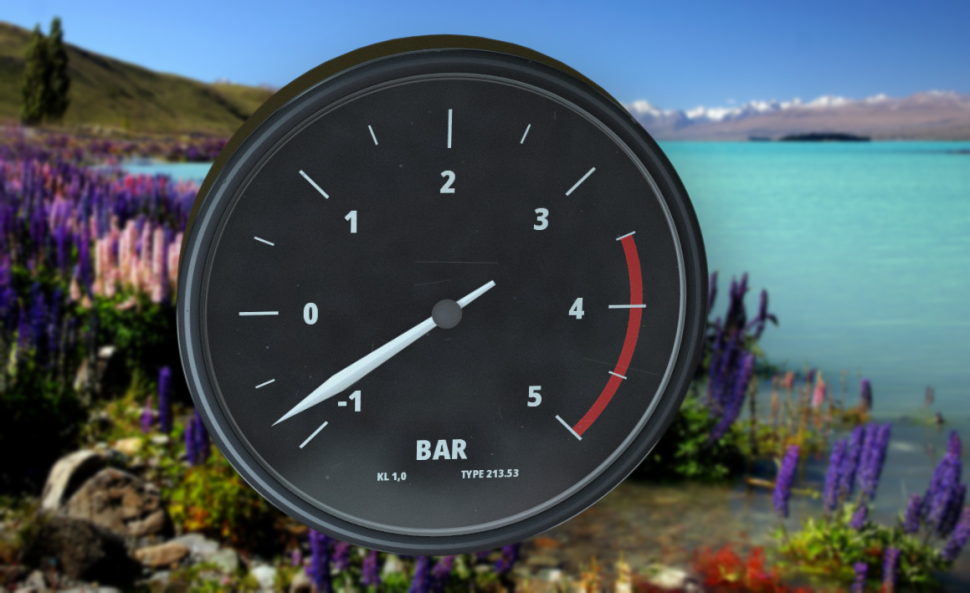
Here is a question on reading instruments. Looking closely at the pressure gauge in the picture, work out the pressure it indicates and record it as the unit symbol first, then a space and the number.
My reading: bar -0.75
